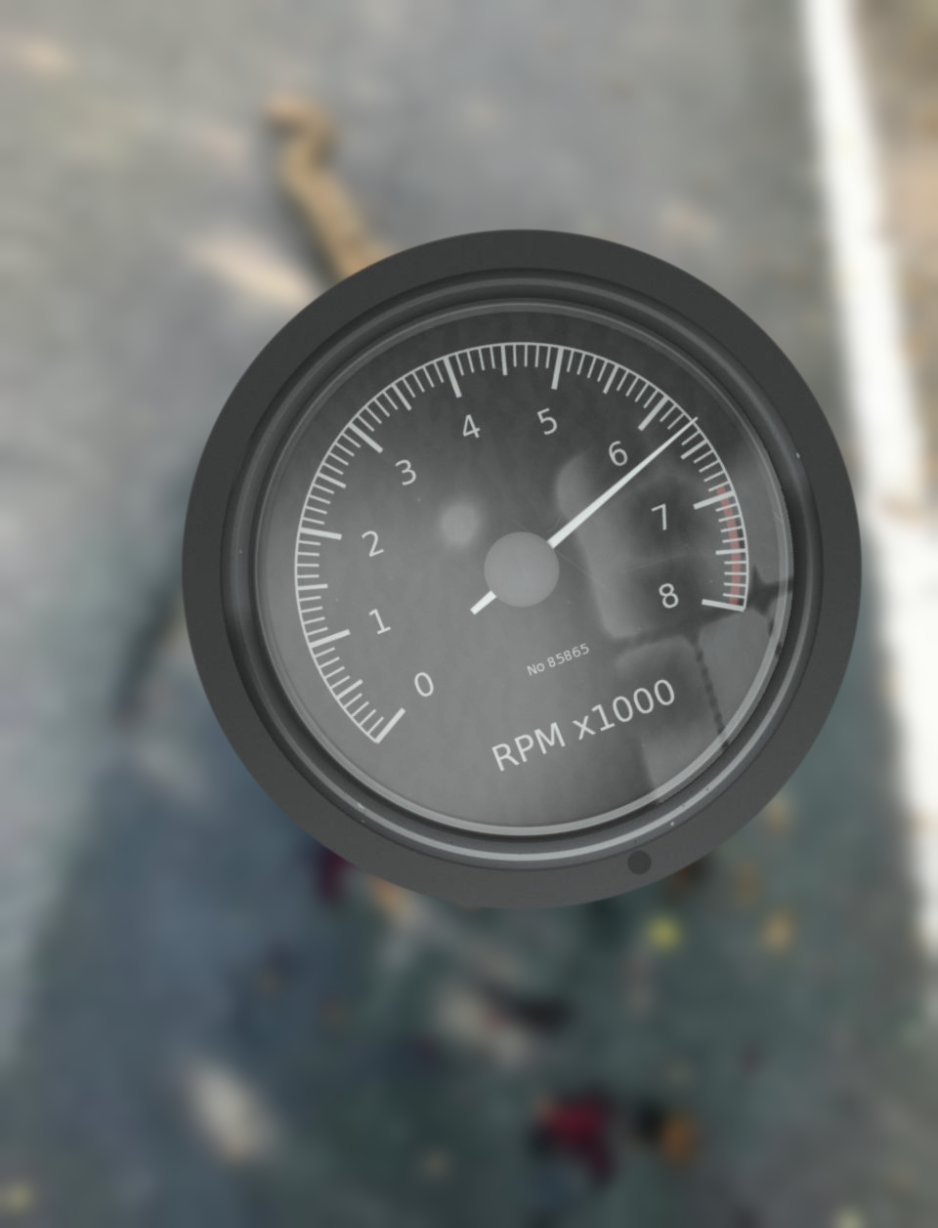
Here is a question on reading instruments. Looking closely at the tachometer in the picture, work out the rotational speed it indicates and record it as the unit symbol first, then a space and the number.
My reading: rpm 6300
